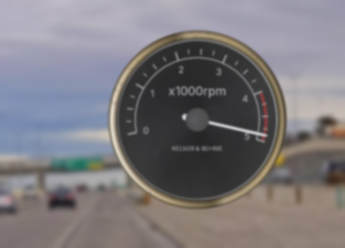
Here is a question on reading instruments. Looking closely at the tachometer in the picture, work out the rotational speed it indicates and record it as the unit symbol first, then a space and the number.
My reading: rpm 4875
